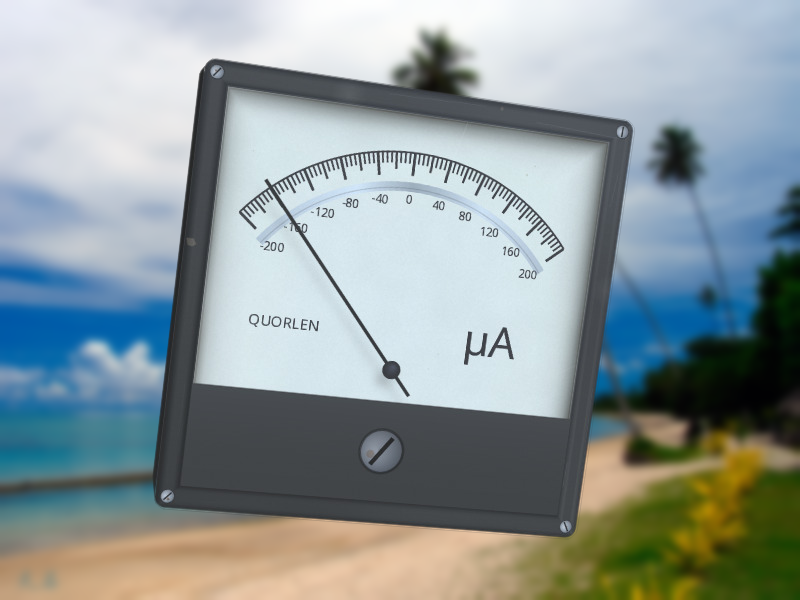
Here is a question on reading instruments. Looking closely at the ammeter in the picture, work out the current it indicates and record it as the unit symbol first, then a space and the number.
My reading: µA -160
